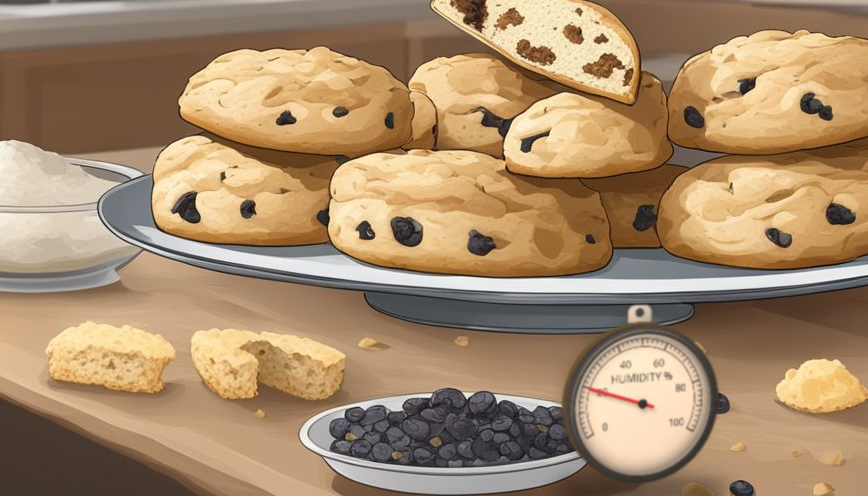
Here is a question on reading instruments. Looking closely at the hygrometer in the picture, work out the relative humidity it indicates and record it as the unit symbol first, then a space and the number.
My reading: % 20
